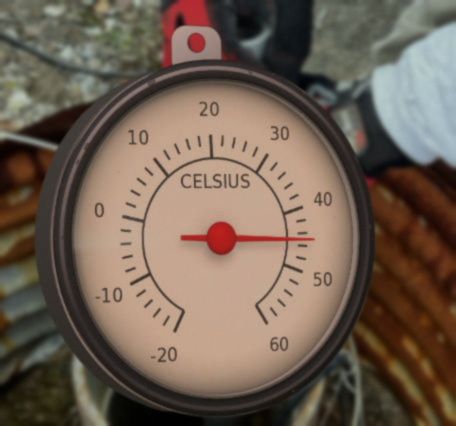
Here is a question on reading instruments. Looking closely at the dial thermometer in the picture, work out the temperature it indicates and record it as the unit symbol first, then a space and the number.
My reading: °C 45
